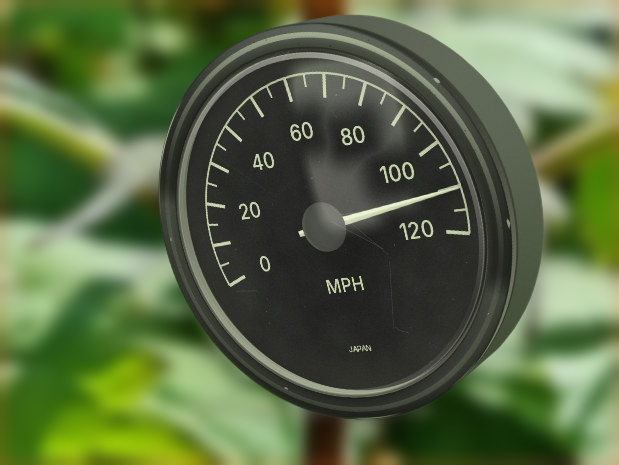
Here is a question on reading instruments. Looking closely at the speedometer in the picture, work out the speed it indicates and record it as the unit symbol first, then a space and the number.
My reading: mph 110
